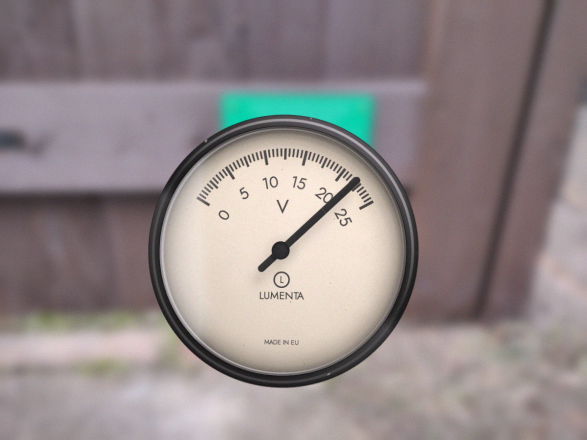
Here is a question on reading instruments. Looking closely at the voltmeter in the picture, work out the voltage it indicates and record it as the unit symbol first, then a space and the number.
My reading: V 22
